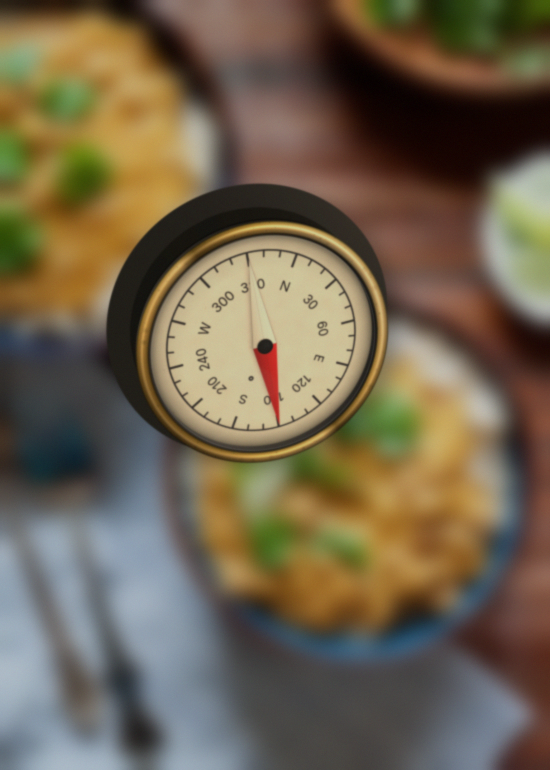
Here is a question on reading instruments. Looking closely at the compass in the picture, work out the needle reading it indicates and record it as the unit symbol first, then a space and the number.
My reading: ° 150
